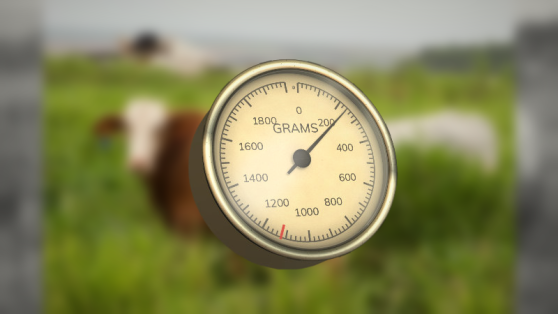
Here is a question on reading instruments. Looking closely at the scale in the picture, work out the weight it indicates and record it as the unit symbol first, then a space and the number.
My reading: g 240
